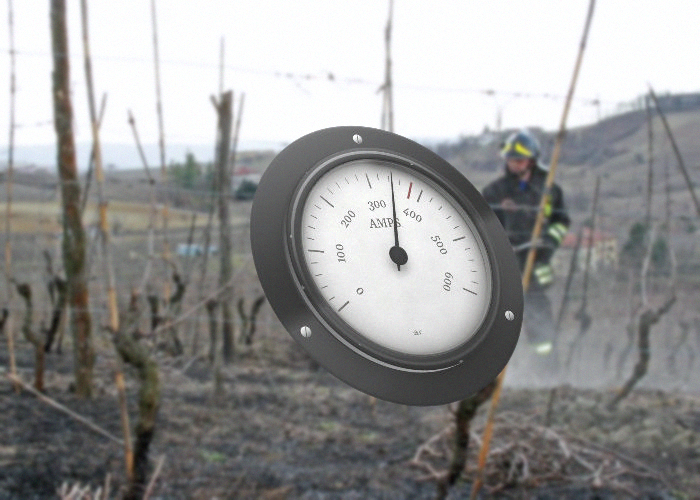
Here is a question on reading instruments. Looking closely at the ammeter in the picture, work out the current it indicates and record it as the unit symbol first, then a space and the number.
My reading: A 340
